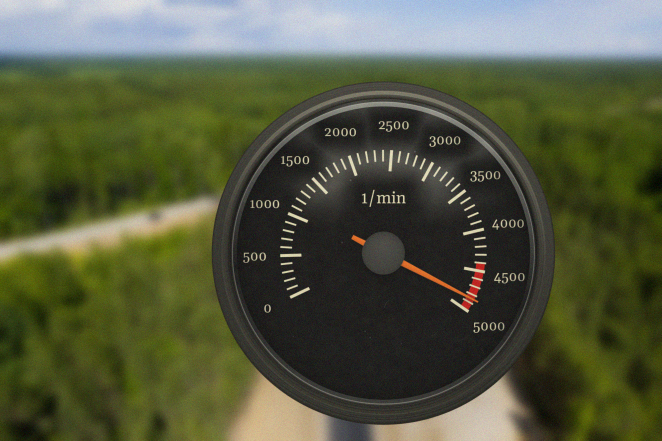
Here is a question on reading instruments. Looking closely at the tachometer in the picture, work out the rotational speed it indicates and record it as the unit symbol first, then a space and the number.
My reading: rpm 4850
